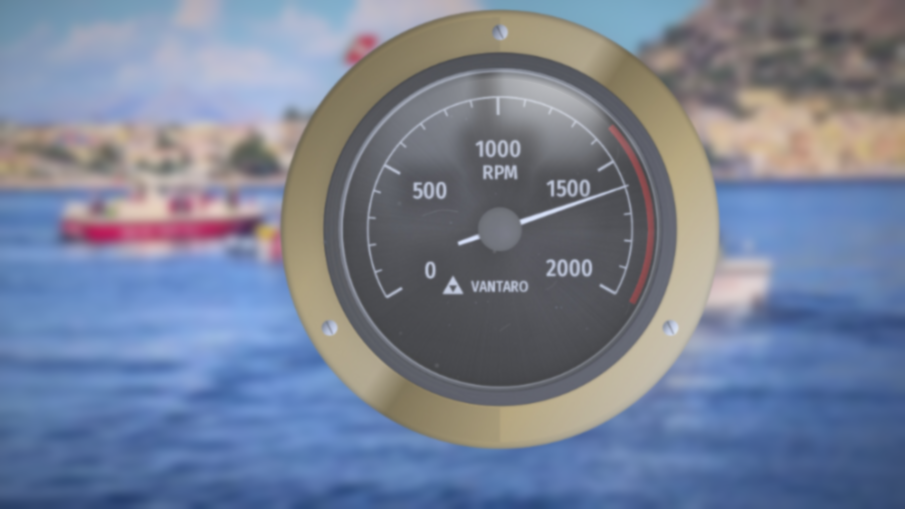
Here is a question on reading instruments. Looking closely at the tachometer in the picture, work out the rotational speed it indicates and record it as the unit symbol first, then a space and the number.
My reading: rpm 1600
